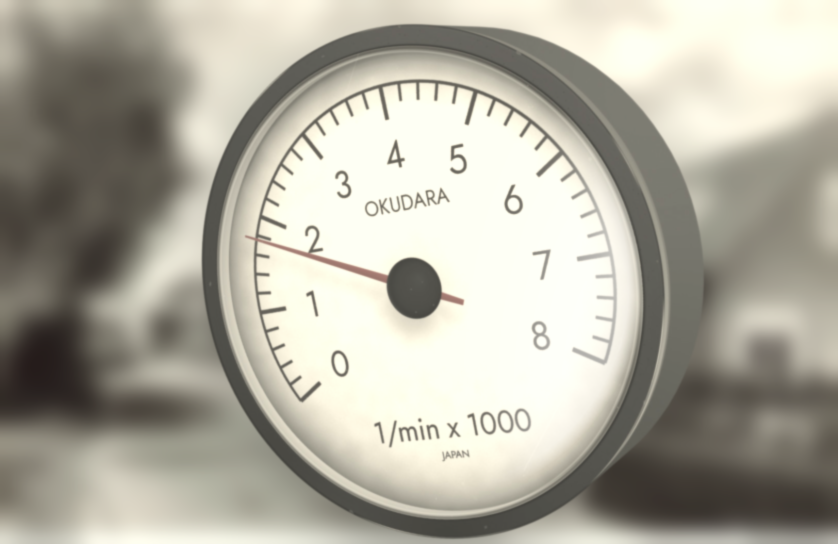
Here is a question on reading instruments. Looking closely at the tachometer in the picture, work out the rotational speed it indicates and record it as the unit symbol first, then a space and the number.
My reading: rpm 1800
